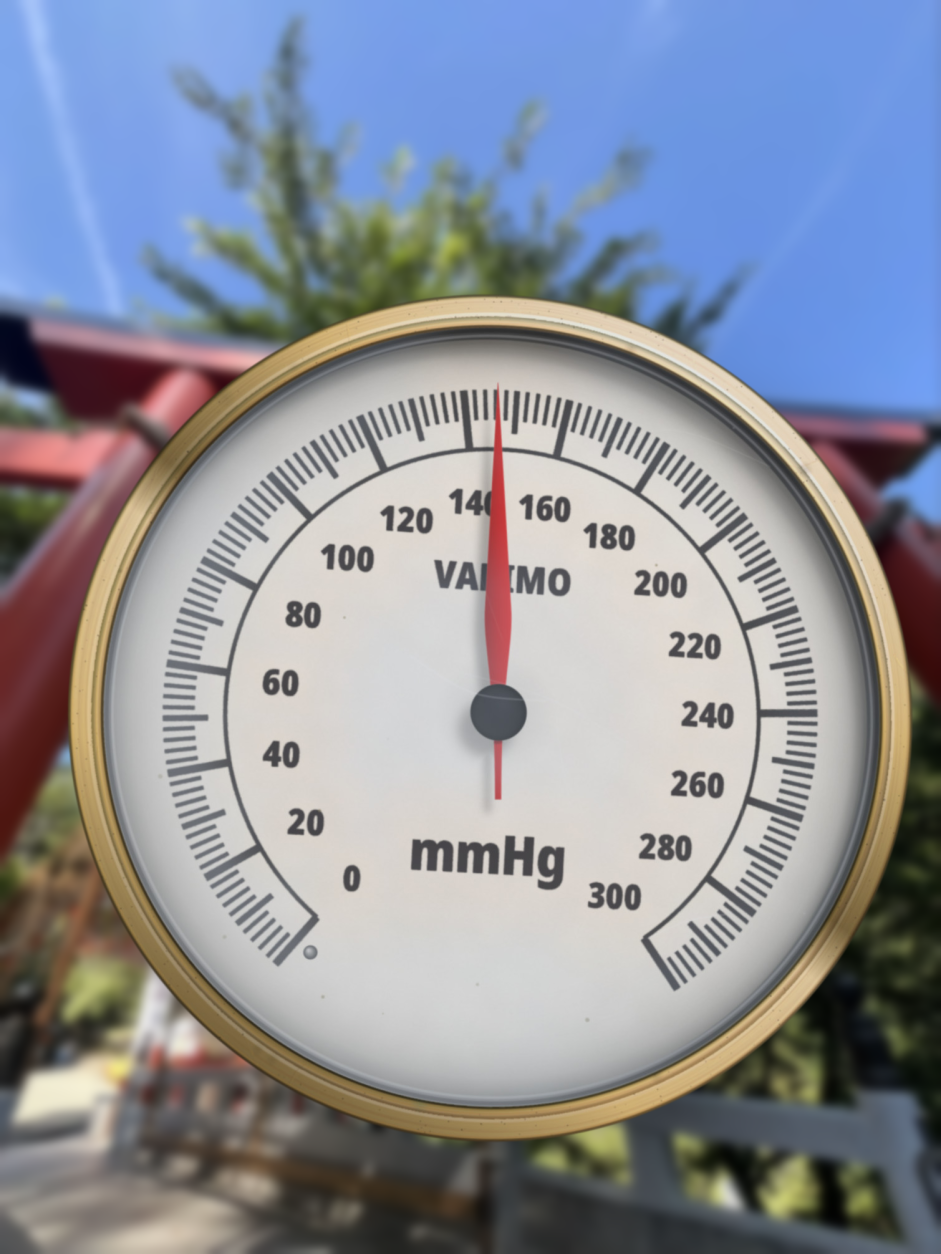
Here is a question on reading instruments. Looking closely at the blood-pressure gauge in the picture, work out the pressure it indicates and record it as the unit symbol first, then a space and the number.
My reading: mmHg 146
